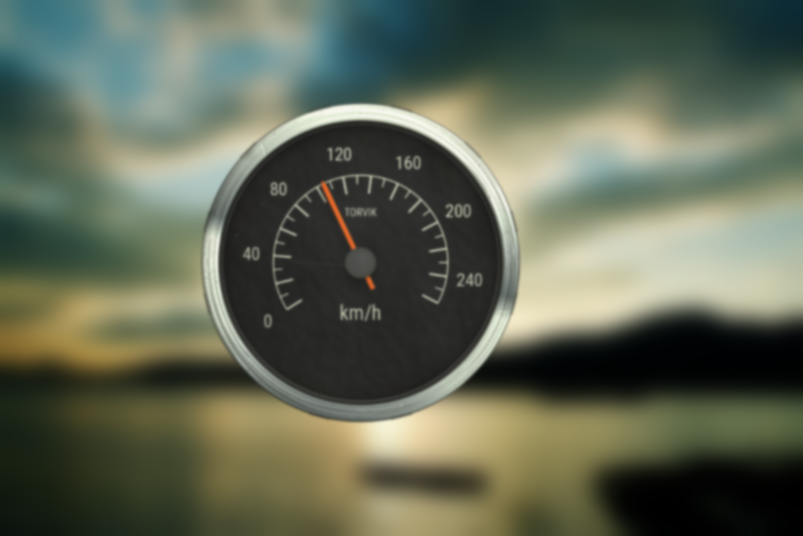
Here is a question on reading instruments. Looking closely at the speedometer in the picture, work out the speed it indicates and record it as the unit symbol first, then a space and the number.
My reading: km/h 105
